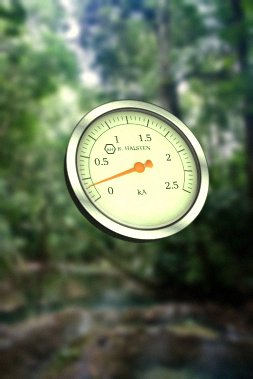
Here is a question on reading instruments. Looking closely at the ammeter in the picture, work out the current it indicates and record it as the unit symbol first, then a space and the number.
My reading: kA 0.15
